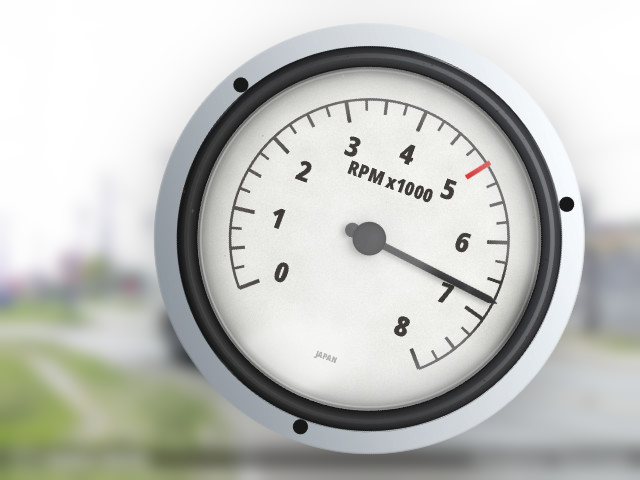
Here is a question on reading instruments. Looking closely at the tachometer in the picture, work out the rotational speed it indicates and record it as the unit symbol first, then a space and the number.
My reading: rpm 6750
